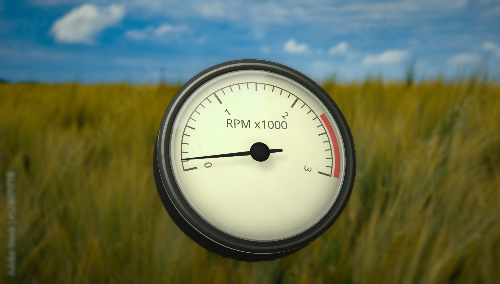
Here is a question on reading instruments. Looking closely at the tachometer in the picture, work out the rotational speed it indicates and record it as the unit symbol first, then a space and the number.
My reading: rpm 100
